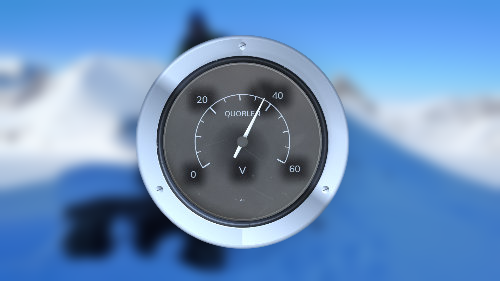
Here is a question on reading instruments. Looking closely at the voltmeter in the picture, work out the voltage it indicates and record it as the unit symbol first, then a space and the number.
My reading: V 37.5
